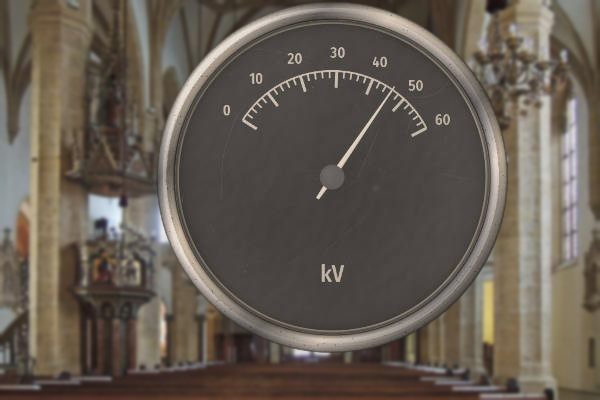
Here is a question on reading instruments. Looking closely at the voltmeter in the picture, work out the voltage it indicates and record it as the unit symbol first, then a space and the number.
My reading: kV 46
